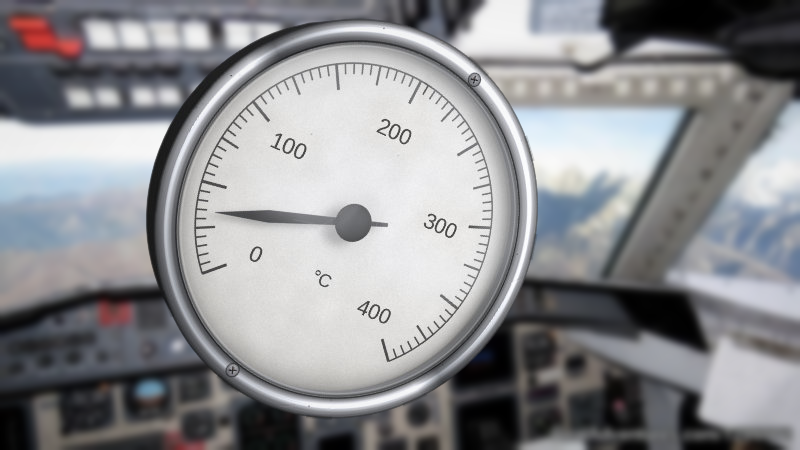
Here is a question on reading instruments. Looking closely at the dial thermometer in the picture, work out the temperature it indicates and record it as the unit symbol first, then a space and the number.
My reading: °C 35
